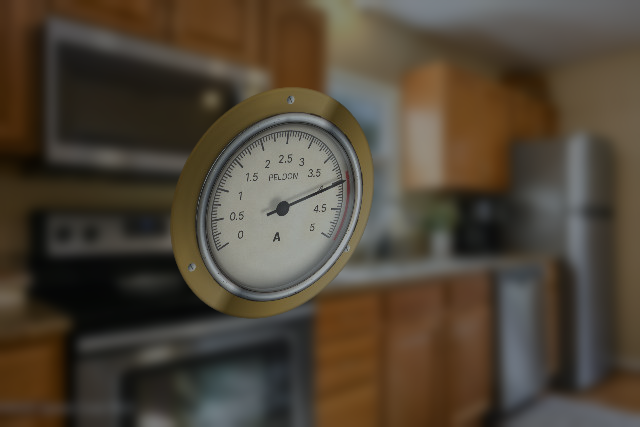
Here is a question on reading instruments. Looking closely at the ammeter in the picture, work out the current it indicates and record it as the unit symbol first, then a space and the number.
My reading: A 4
